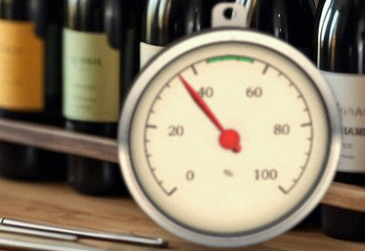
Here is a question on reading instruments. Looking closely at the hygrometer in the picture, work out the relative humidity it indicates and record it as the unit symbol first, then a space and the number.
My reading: % 36
